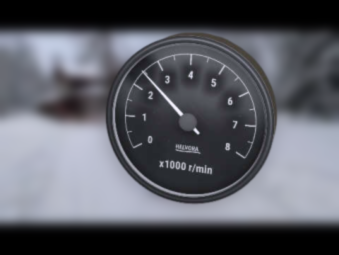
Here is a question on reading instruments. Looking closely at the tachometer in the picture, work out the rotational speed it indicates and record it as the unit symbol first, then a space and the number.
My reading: rpm 2500
